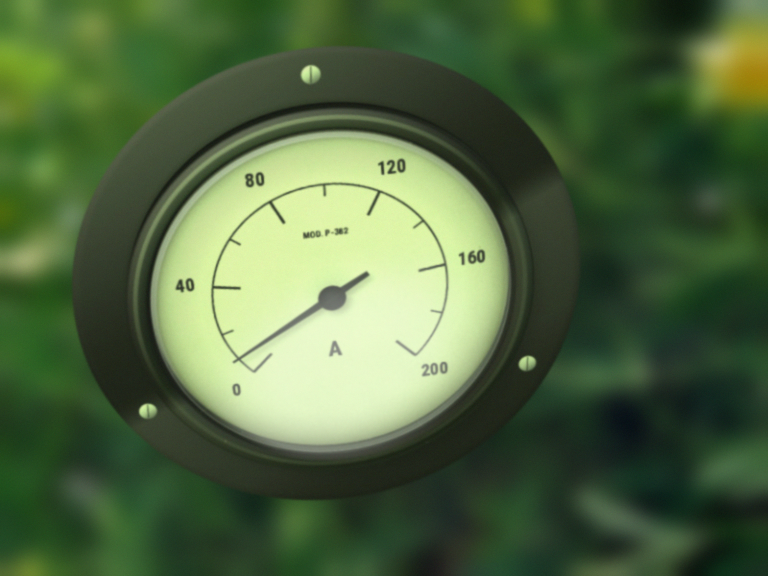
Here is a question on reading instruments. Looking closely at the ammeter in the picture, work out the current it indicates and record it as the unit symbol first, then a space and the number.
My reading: A 10
